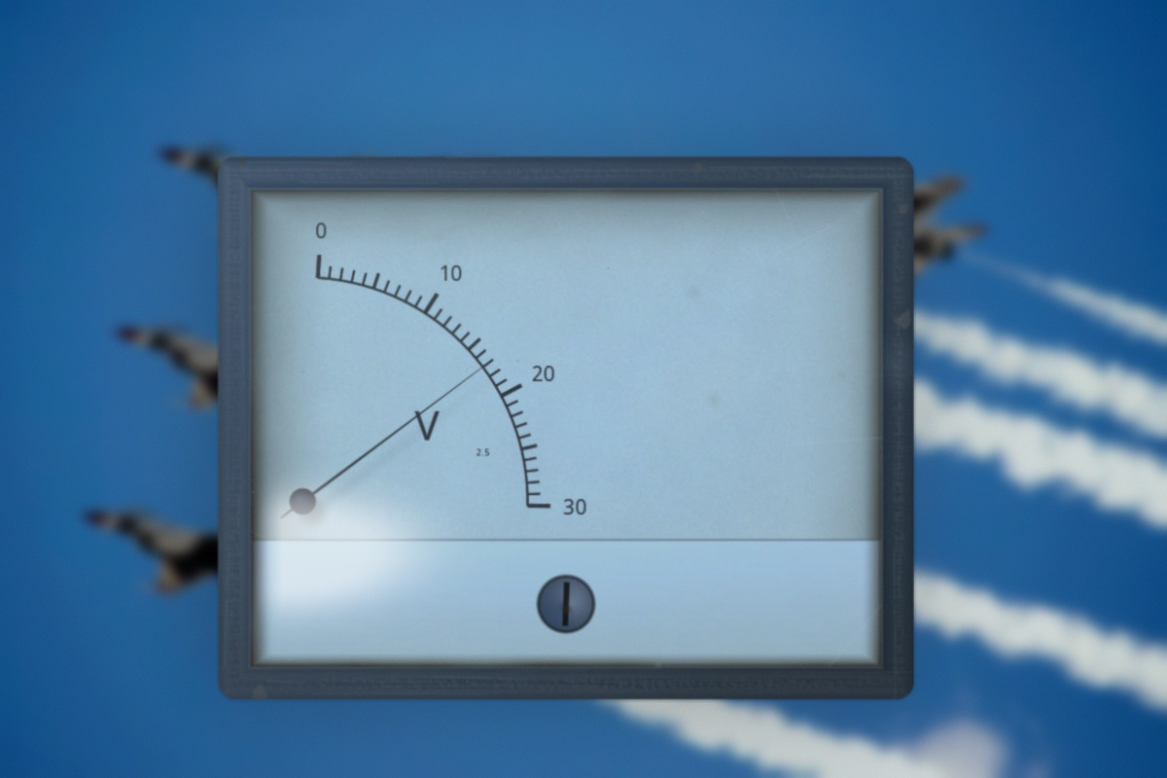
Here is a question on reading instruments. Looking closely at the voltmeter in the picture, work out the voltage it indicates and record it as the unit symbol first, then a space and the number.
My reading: V 17
